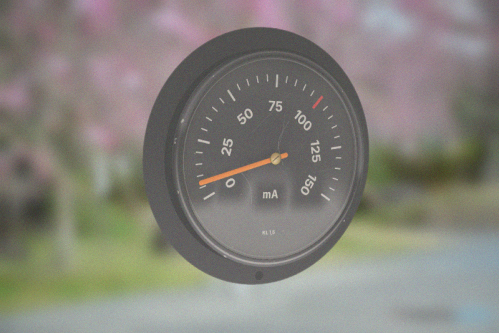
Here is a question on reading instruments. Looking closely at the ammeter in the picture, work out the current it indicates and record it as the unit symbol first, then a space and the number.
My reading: mA 7.5
